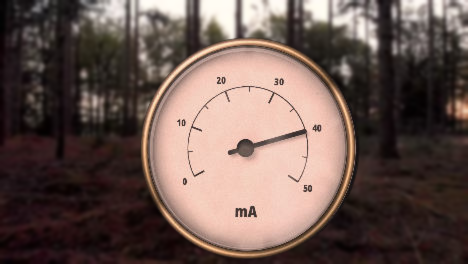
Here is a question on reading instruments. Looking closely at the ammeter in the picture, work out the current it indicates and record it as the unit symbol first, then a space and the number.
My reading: mA 40
